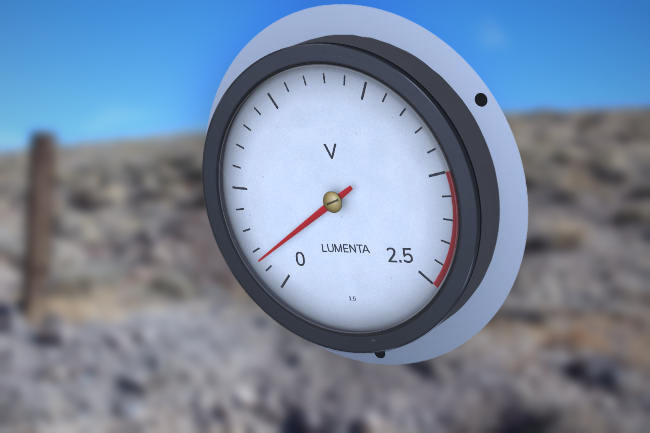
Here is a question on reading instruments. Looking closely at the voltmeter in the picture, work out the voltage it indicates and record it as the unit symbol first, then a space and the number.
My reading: V 0.15
